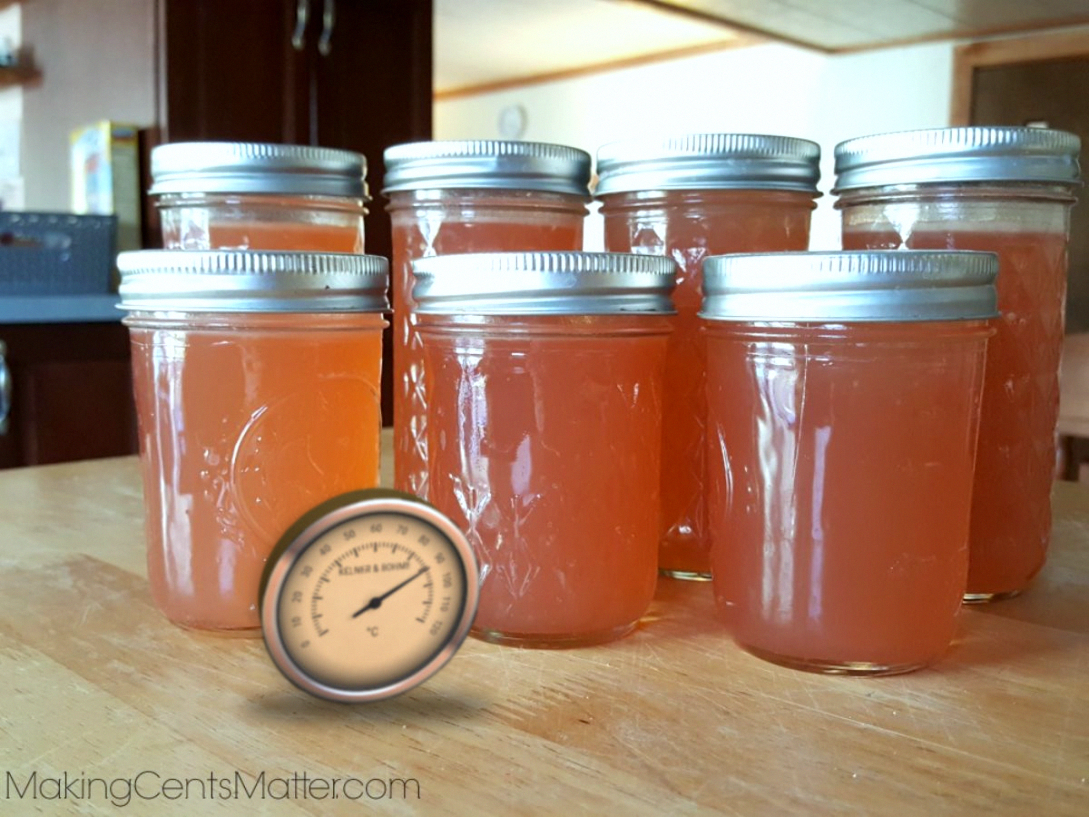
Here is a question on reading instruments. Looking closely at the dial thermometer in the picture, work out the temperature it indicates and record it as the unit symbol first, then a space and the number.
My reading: °C 90
